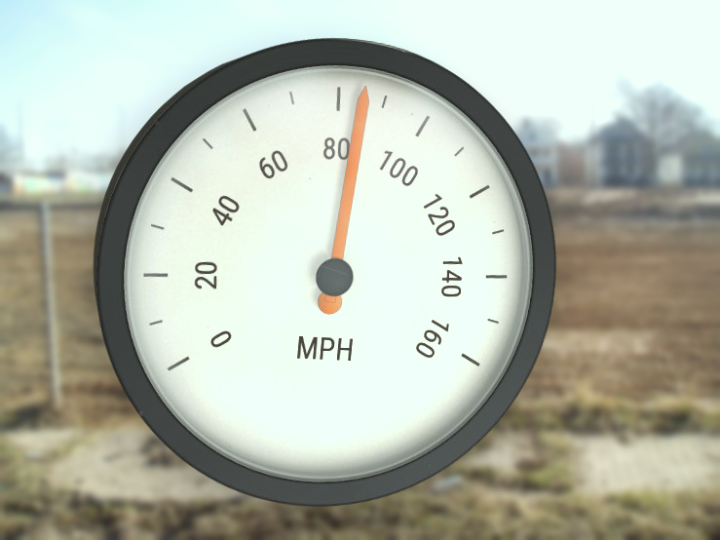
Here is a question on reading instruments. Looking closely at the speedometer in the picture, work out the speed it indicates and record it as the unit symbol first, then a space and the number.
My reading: mph 85
